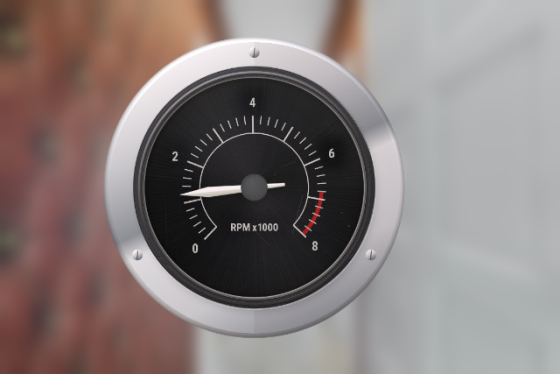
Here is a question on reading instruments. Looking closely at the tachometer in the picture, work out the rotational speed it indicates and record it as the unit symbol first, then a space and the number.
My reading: rpm 1200
